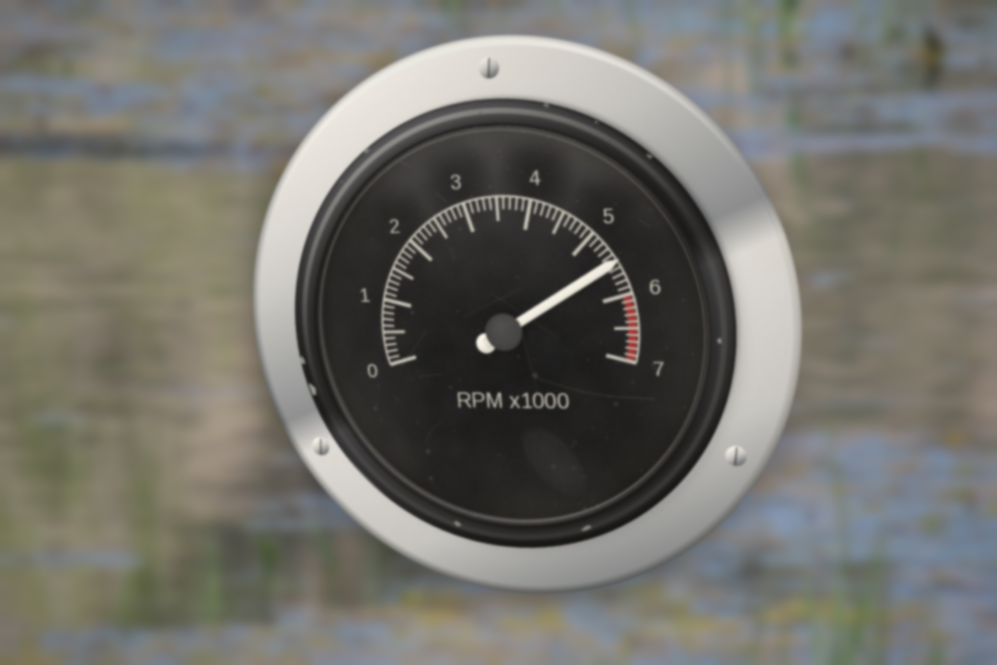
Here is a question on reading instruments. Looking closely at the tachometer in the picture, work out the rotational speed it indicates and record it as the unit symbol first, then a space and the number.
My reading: rpm 5500
